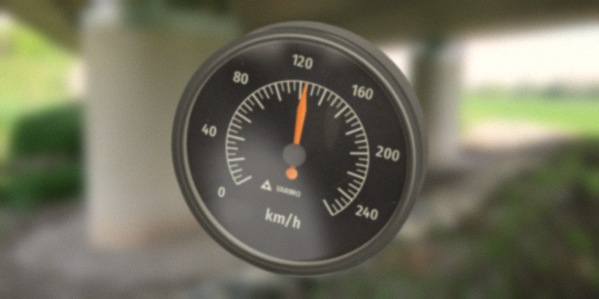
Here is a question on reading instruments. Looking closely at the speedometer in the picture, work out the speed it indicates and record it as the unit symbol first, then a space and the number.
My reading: km/h 125
